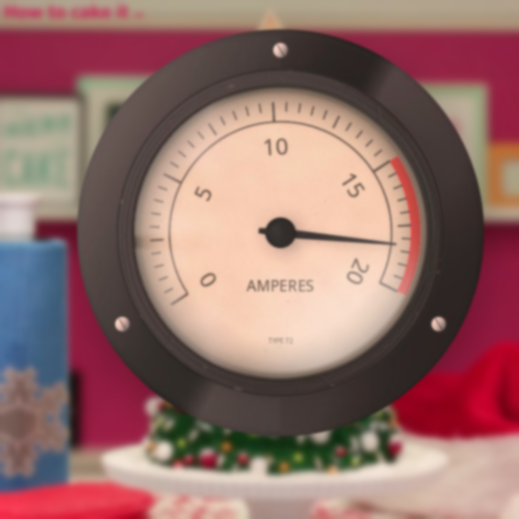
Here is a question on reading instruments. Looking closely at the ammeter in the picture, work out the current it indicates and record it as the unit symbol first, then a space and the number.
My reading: A 18.25
